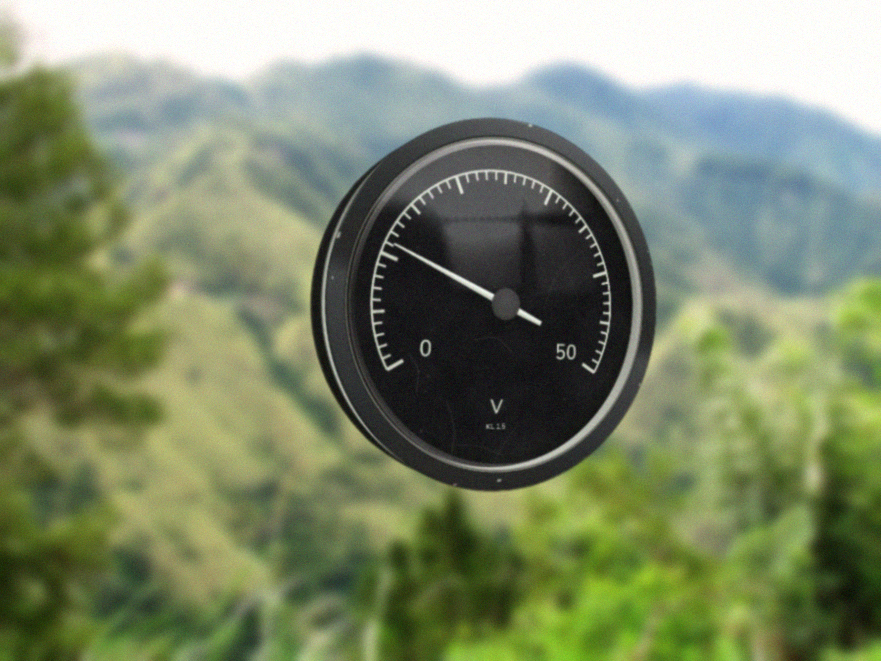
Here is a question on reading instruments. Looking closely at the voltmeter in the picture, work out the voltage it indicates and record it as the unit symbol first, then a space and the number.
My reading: V 11
